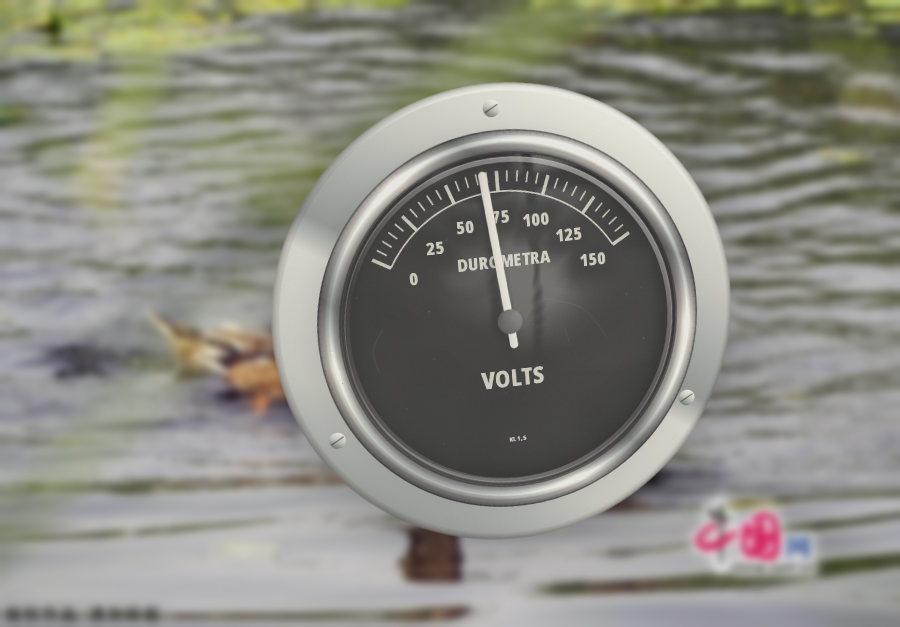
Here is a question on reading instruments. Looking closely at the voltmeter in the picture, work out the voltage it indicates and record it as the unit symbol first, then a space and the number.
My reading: V 67.5
